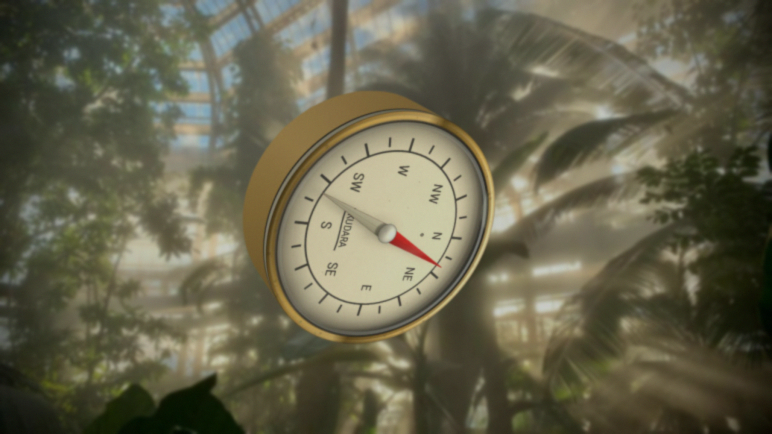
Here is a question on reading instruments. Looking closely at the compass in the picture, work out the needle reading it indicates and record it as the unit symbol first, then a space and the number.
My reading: ° 22.5
